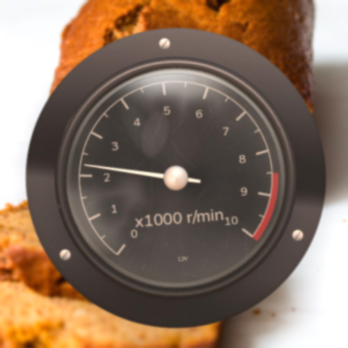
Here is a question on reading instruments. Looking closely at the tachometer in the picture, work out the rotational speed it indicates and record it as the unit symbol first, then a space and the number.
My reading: rpm 2250
